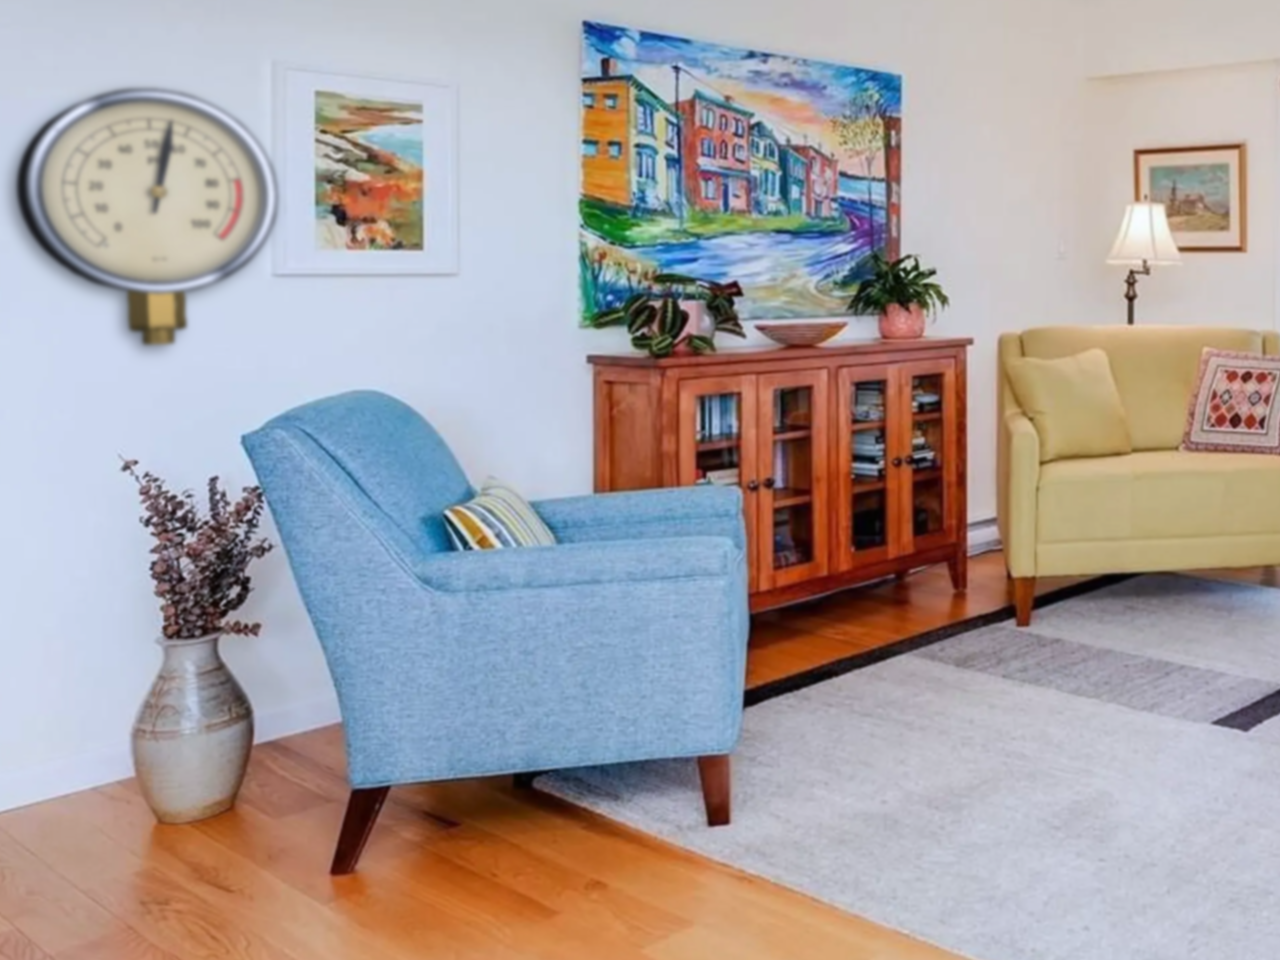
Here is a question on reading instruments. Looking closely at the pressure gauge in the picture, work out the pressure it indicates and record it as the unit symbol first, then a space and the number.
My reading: psi 55
